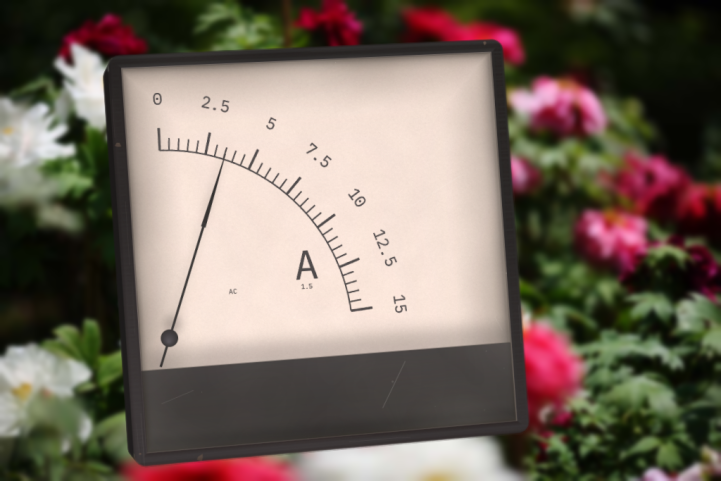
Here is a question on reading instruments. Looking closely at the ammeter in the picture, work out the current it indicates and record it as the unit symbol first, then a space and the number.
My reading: A 3.5
